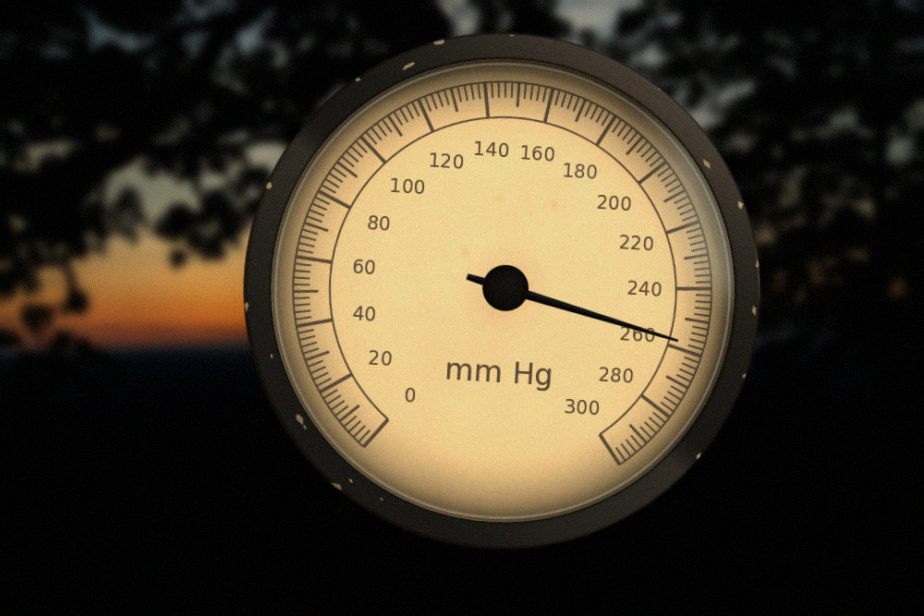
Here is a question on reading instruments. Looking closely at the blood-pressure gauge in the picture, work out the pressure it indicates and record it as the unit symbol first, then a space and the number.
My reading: mmHg 258
